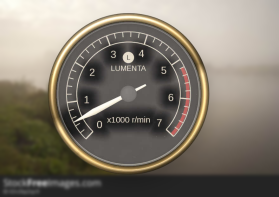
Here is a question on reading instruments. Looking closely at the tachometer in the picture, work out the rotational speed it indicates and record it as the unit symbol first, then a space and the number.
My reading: rpm 500
